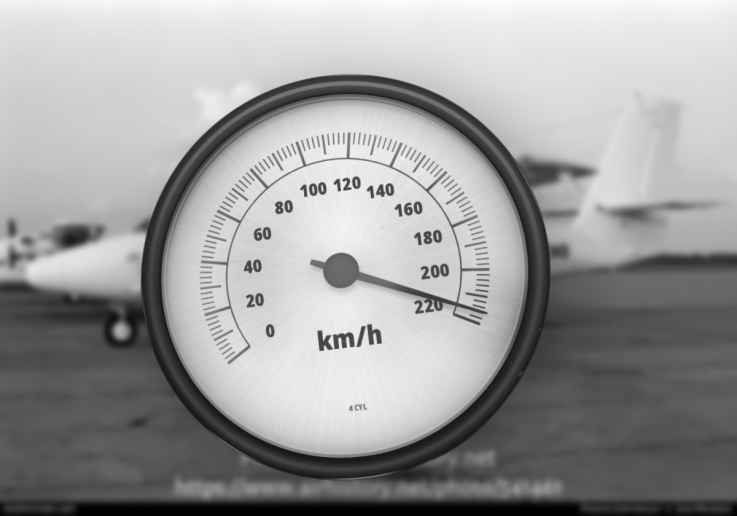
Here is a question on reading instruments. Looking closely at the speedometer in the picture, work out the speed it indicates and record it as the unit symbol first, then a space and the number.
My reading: km/h 216
